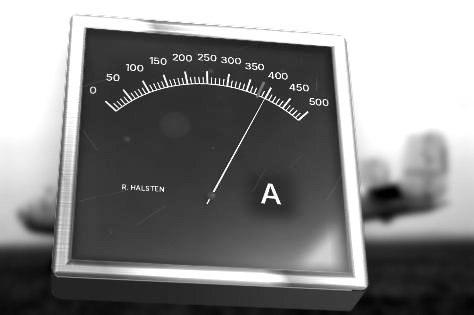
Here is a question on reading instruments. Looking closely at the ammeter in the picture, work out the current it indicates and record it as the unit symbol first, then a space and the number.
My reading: A 400
